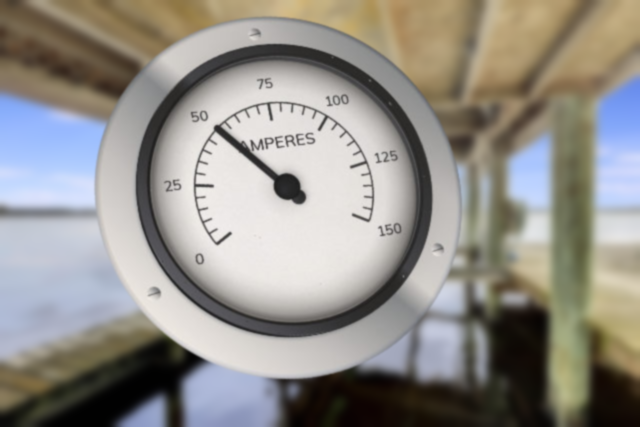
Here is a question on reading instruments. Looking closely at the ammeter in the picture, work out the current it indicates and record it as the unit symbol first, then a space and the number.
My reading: A 50
